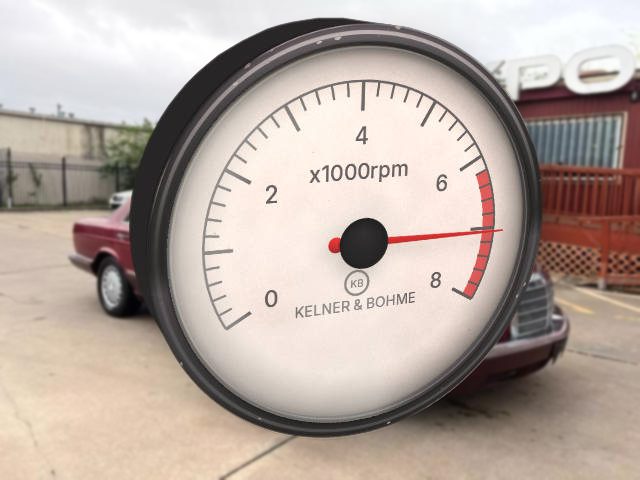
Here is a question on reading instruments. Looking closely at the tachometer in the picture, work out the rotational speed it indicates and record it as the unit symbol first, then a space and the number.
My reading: rpm 7000
